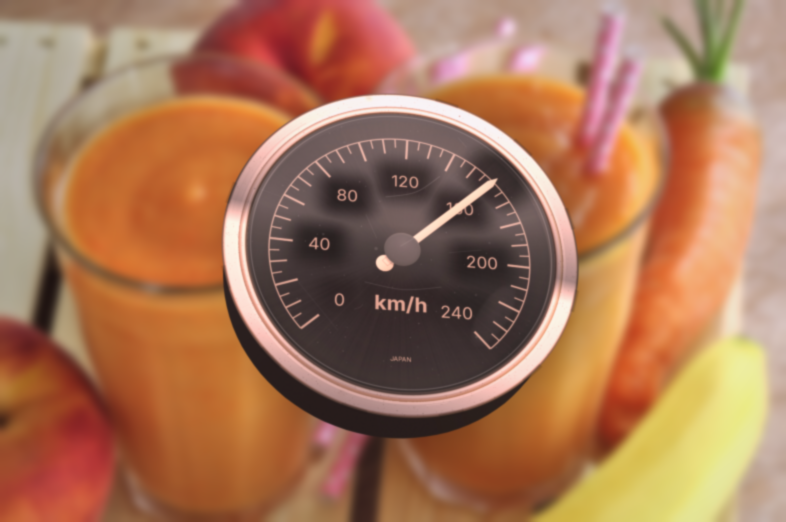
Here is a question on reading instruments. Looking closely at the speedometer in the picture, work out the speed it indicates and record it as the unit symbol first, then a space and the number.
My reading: km/h 160
